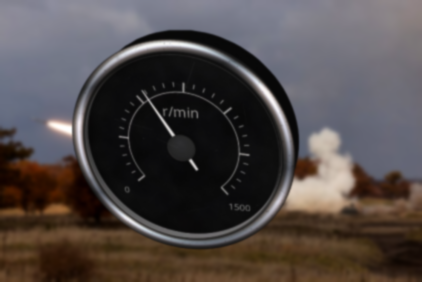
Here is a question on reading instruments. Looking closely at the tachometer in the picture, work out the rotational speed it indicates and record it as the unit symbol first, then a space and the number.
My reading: rpm 550
